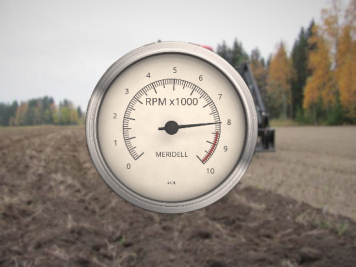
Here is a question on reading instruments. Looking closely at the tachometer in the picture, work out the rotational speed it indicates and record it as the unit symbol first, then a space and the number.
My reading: rpm 8000
